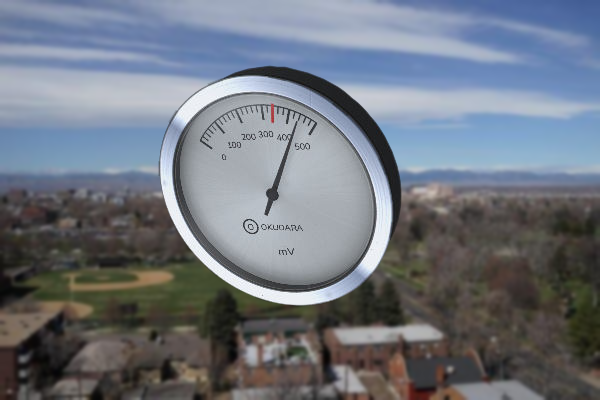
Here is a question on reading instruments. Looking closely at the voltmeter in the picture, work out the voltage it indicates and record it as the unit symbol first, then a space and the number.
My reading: mV 440
